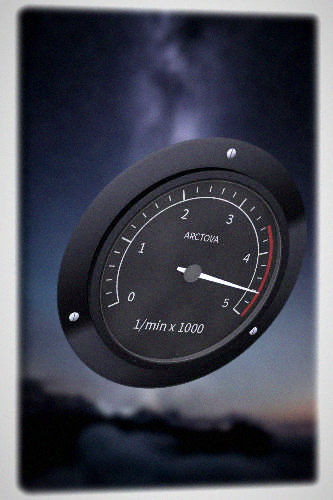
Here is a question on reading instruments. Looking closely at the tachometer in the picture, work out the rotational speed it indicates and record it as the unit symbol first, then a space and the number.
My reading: rpm 4600
